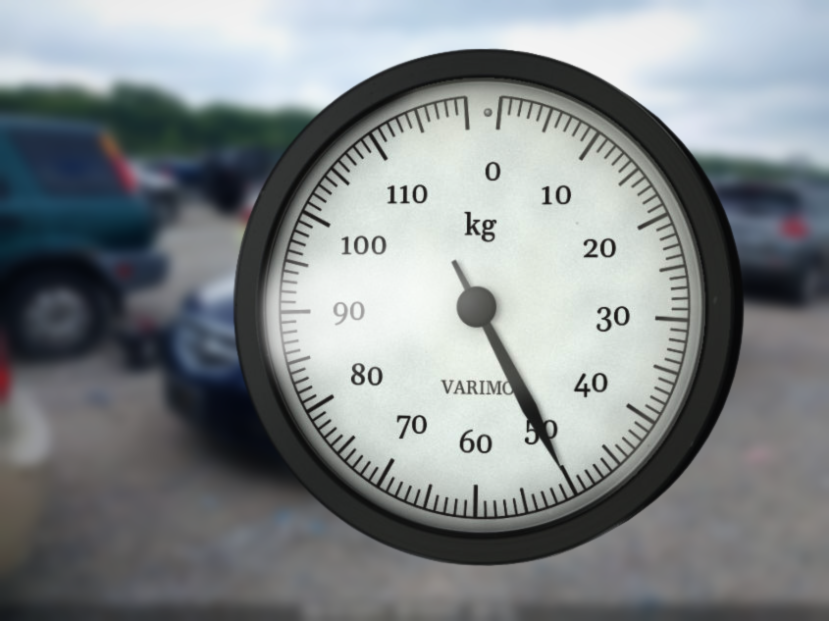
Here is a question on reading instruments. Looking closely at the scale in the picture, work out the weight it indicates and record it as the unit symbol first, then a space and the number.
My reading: kg 50
